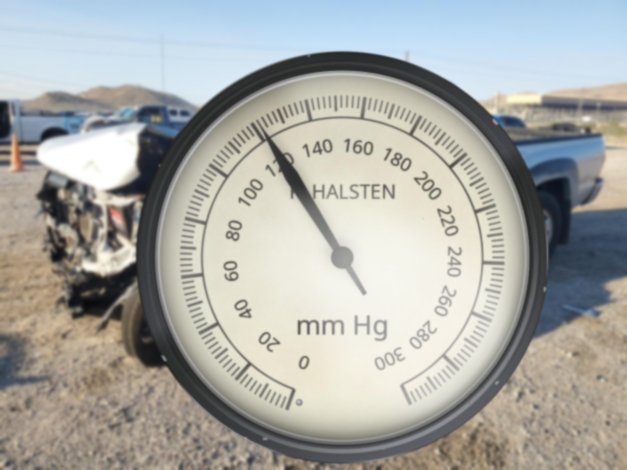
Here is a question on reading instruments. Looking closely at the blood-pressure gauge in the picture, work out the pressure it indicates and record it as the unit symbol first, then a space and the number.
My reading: mmHg 122
